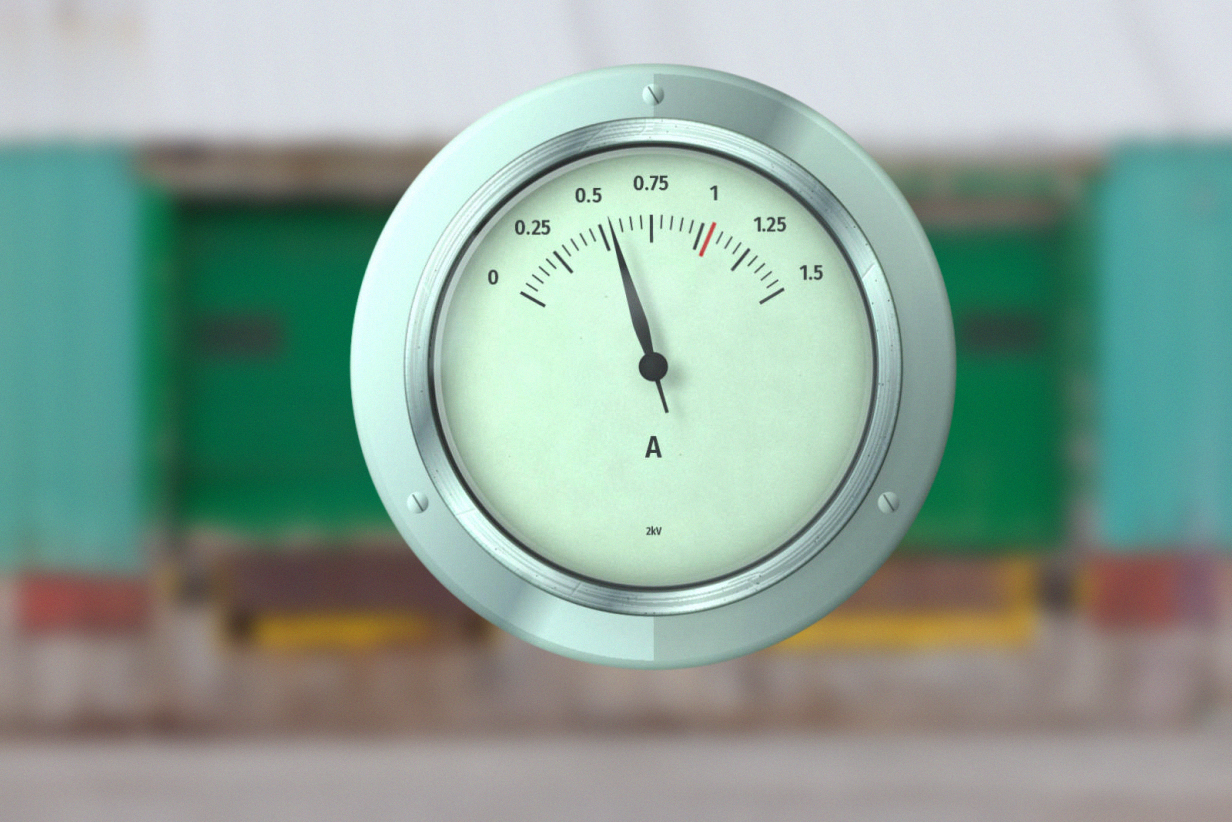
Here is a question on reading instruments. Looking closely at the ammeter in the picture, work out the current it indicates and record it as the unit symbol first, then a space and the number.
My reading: A 0.55
